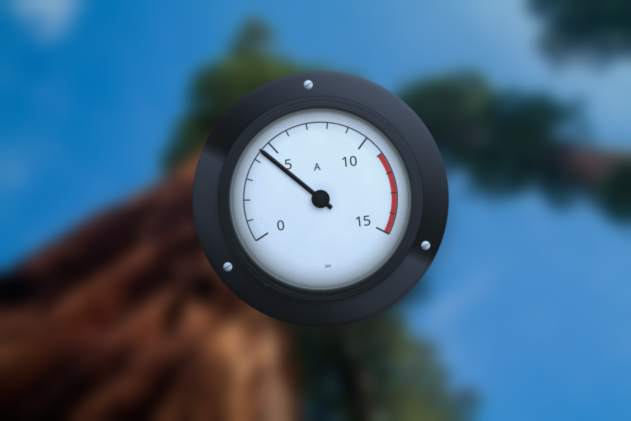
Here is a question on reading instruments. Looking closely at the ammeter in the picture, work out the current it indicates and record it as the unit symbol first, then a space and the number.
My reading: A 4.5
